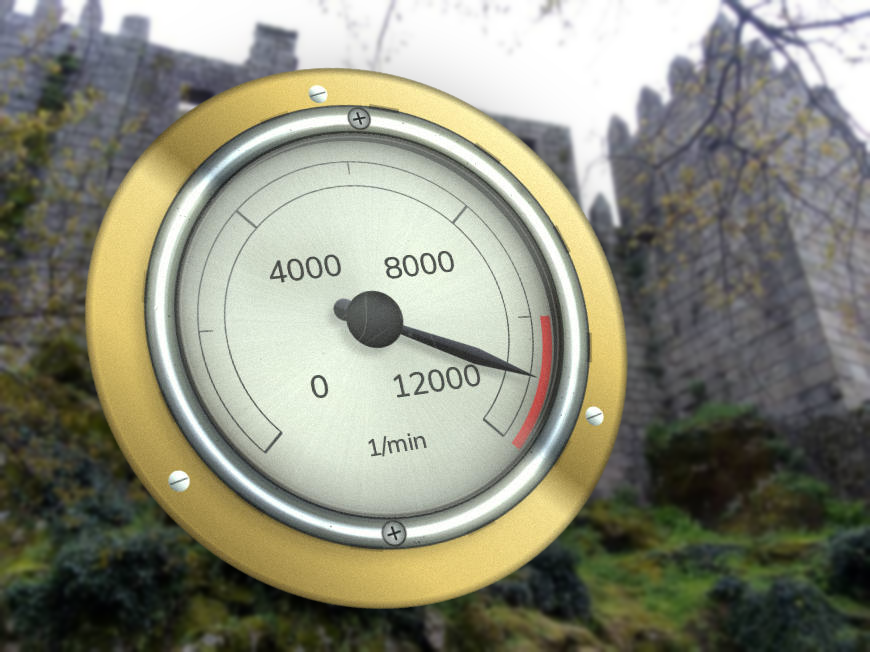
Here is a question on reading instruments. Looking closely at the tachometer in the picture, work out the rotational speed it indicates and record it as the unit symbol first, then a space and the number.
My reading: rpm 11000
